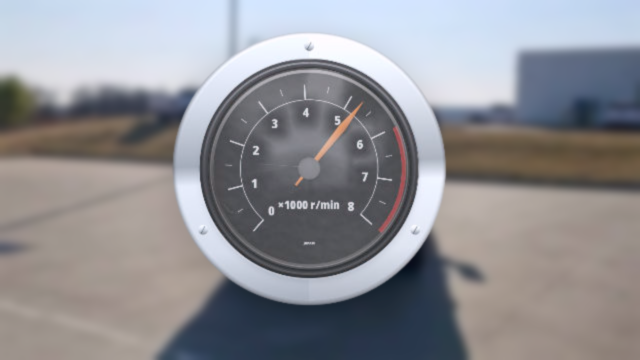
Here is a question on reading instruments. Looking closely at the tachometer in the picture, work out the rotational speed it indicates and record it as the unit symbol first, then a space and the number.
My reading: rpm 5250
